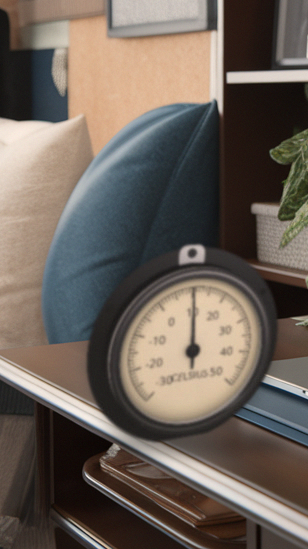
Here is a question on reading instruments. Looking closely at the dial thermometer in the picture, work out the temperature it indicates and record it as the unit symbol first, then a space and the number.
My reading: °C 10
